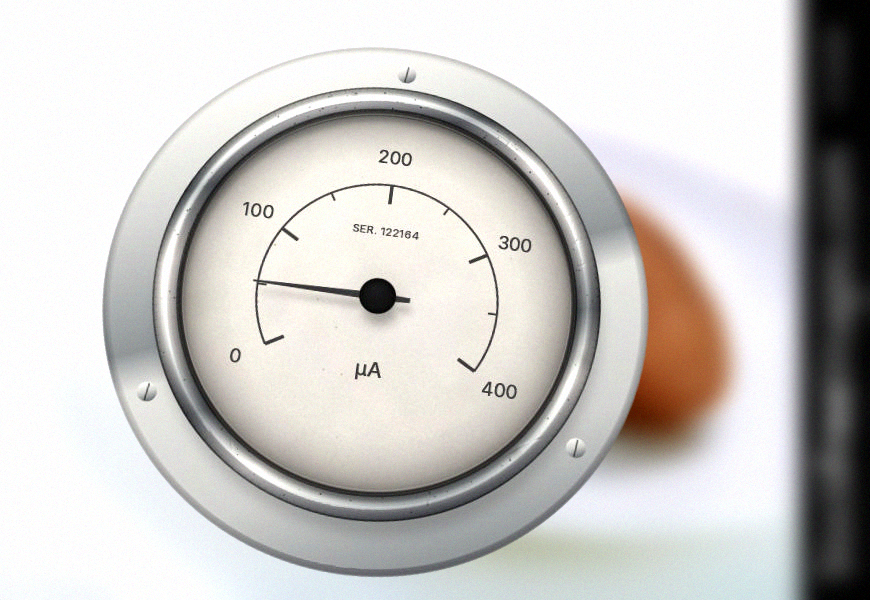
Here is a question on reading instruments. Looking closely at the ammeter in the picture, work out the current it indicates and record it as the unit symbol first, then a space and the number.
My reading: µA 50
